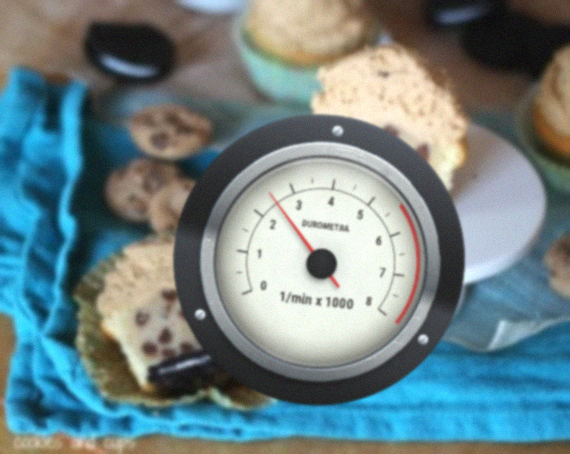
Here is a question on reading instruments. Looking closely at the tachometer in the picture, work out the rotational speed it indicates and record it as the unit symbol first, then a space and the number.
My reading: rpm 2500
